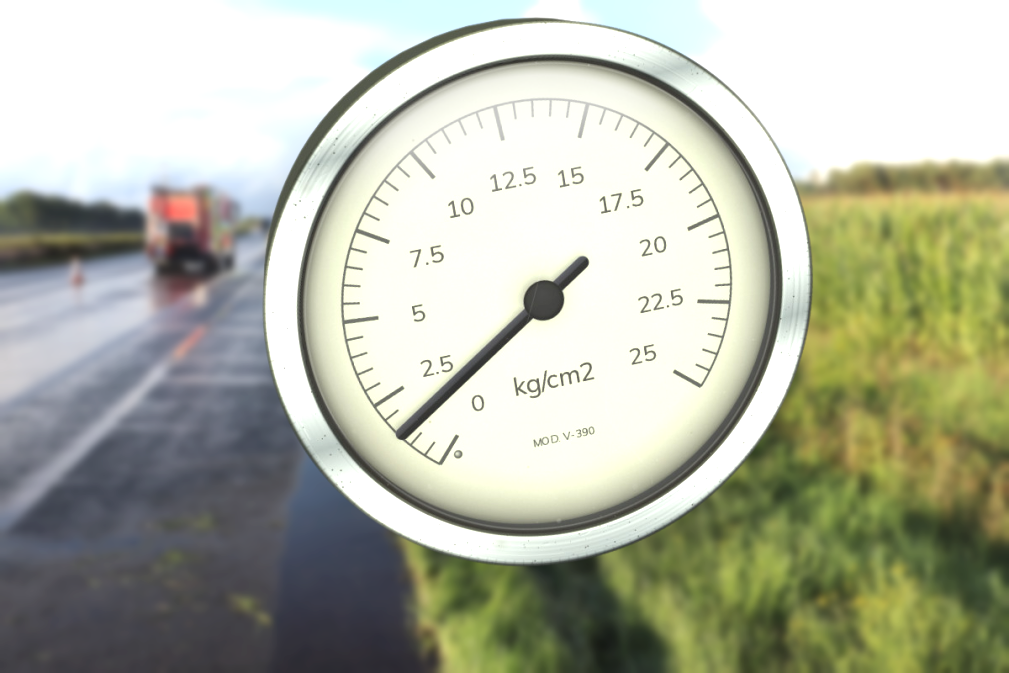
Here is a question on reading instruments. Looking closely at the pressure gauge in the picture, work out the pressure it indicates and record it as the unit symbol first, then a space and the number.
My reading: kg/cm² 1.5
